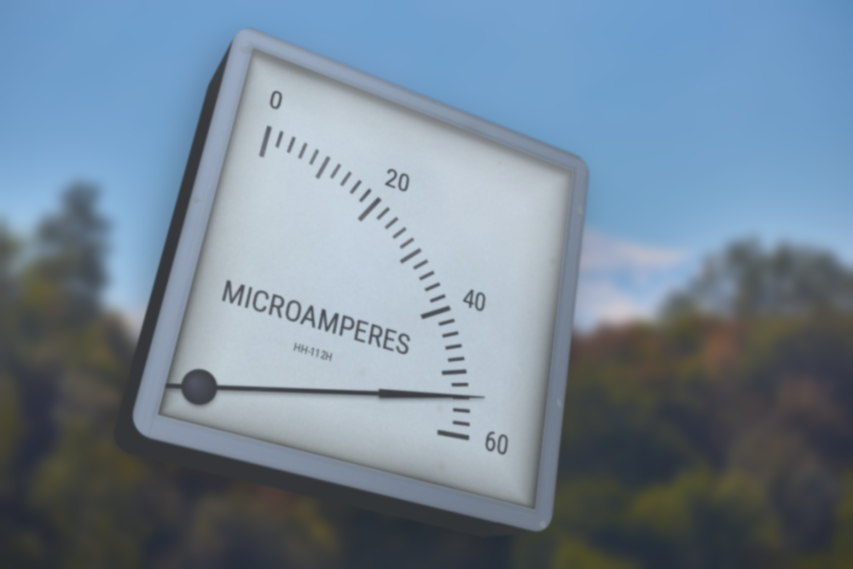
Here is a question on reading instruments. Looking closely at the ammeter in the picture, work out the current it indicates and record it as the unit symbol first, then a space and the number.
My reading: µA 54
